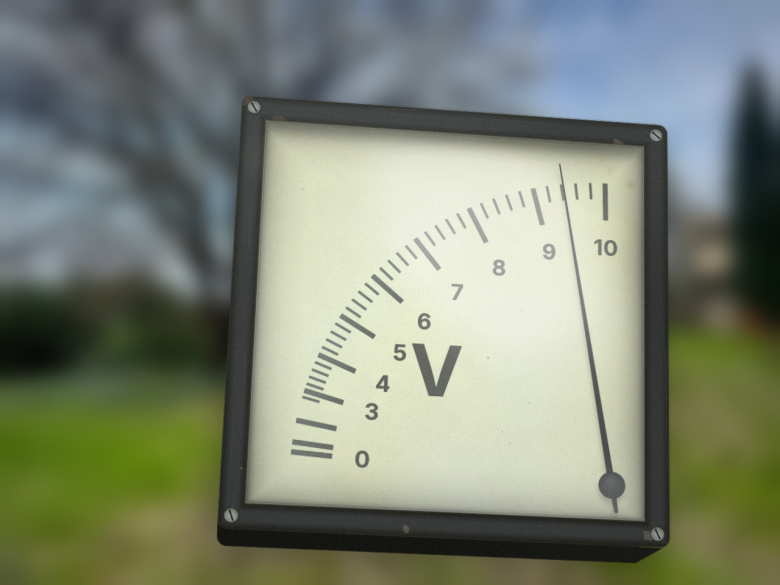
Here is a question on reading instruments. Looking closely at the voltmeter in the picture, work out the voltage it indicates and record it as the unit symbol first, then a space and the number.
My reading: V 9.4
